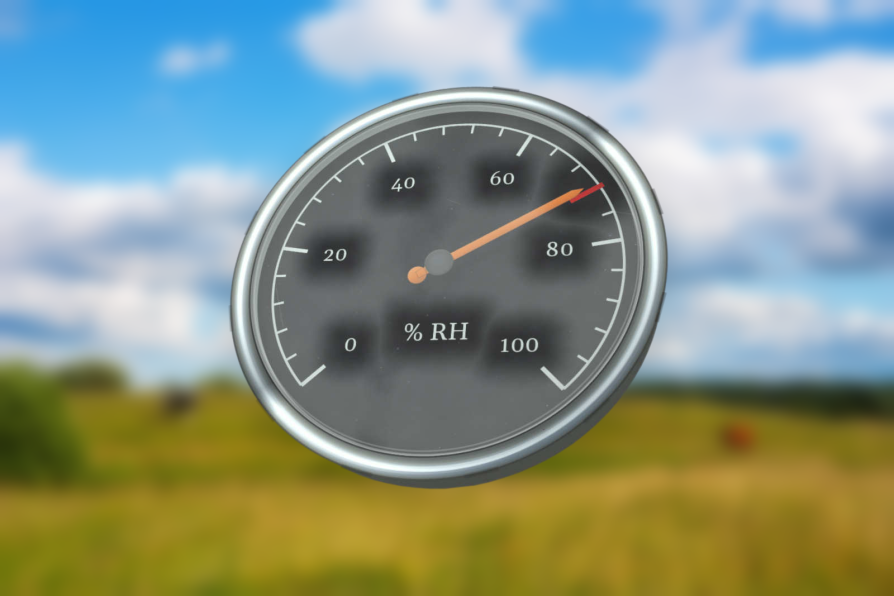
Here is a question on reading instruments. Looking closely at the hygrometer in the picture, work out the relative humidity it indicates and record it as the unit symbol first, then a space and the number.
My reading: % 72
